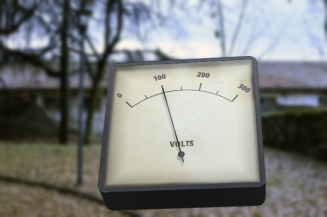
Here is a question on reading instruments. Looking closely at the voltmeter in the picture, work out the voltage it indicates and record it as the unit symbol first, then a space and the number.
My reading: V 100
